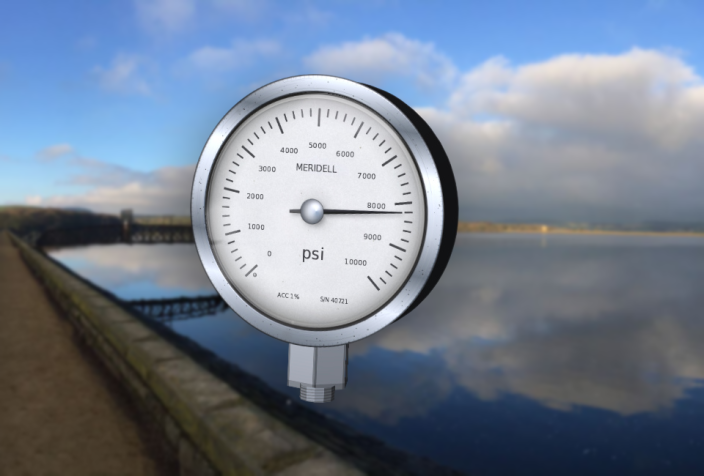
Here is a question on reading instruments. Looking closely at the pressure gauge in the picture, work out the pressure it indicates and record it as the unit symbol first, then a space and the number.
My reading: psi 8200
